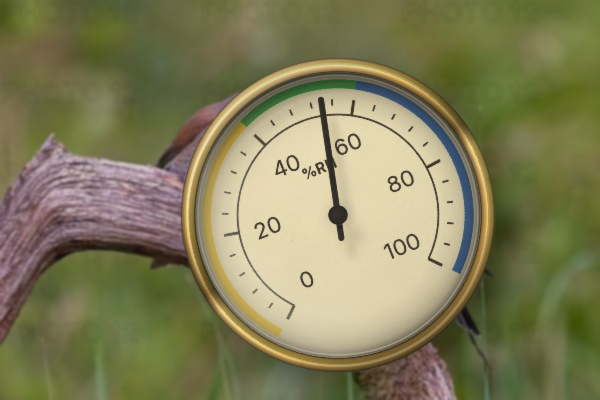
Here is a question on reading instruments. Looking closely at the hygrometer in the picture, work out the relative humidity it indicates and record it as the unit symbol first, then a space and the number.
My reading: % 54
